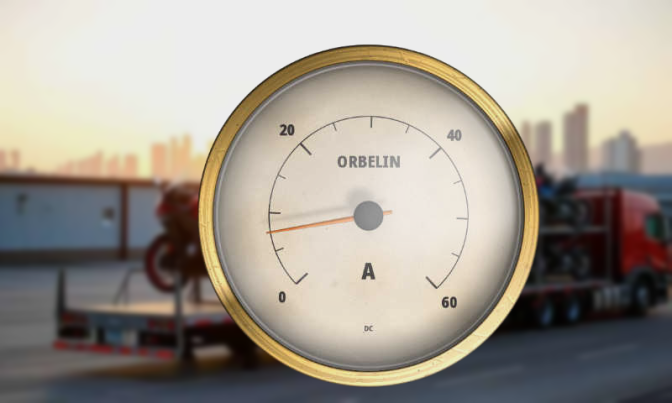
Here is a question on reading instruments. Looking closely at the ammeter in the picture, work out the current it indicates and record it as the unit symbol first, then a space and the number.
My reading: A 7.5
